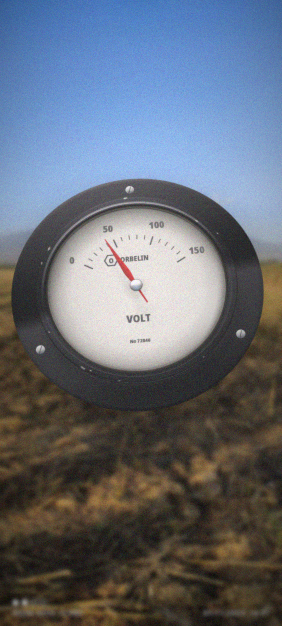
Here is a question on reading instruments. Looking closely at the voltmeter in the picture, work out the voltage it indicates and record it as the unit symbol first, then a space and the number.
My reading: V 40
